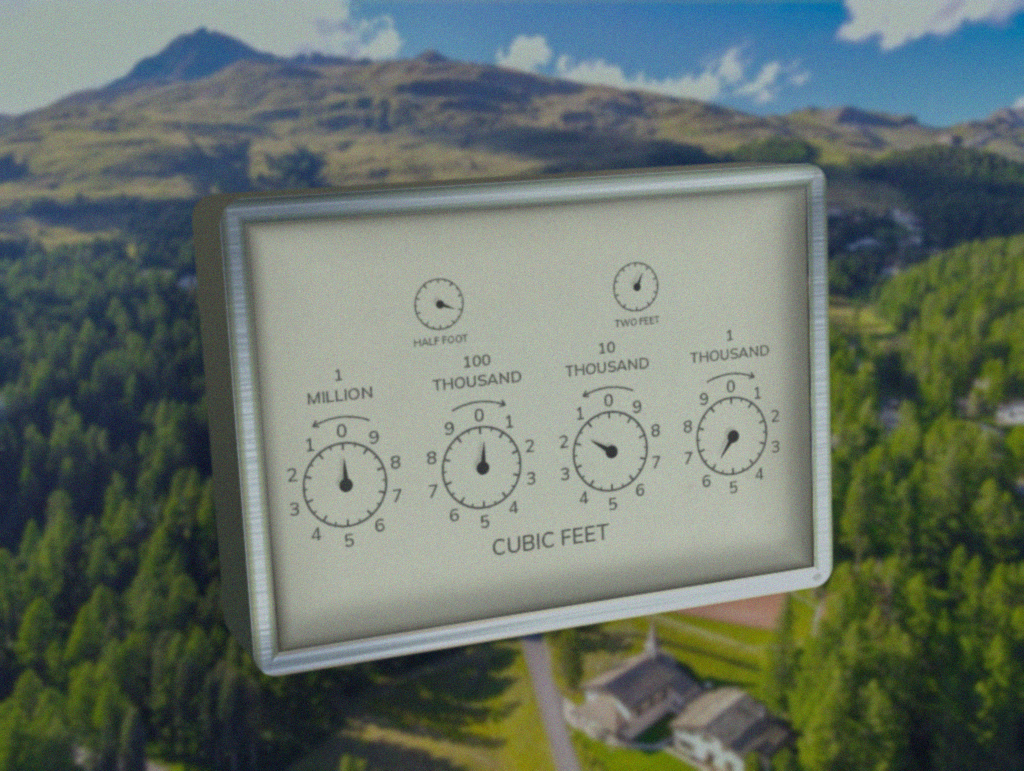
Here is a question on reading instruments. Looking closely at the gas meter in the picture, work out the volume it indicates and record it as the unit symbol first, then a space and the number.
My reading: ft³ 1600
